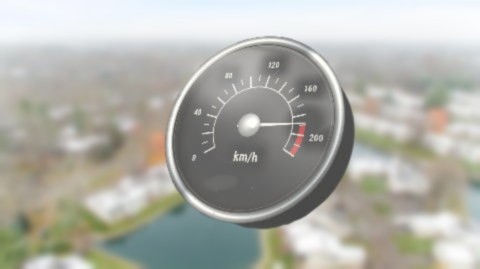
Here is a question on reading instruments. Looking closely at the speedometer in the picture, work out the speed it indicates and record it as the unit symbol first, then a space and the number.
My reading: km/h 190
